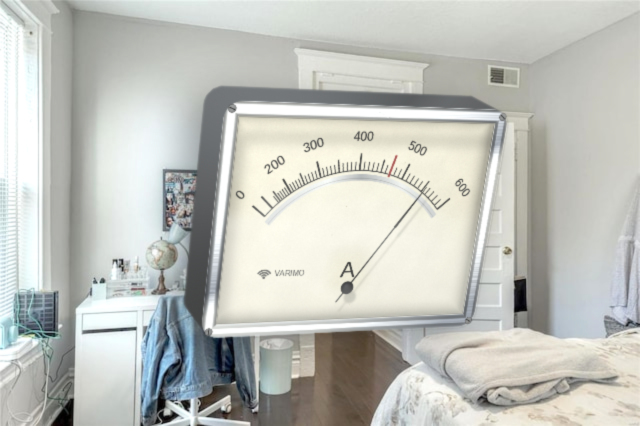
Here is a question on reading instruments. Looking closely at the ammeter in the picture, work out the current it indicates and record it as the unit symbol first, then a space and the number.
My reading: A 550
